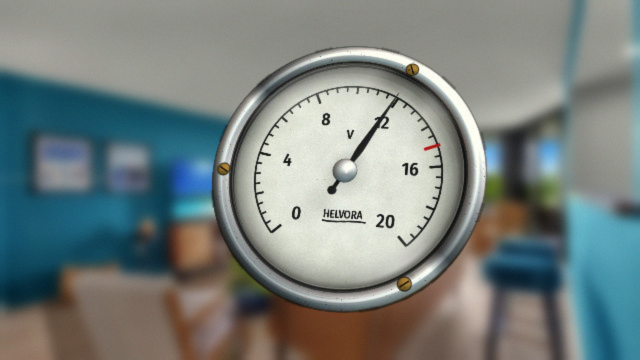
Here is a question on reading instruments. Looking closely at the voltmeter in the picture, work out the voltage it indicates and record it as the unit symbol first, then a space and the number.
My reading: V 12
